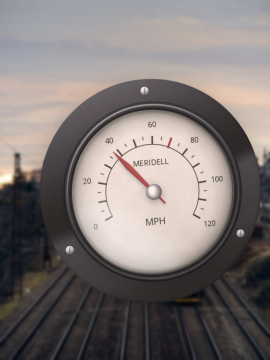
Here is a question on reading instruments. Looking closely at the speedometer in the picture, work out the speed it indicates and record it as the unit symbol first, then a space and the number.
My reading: mph 37.5
